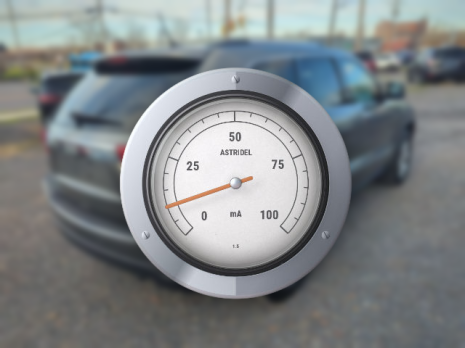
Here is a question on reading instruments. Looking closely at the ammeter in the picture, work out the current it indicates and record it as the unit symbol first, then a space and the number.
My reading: mA 10
